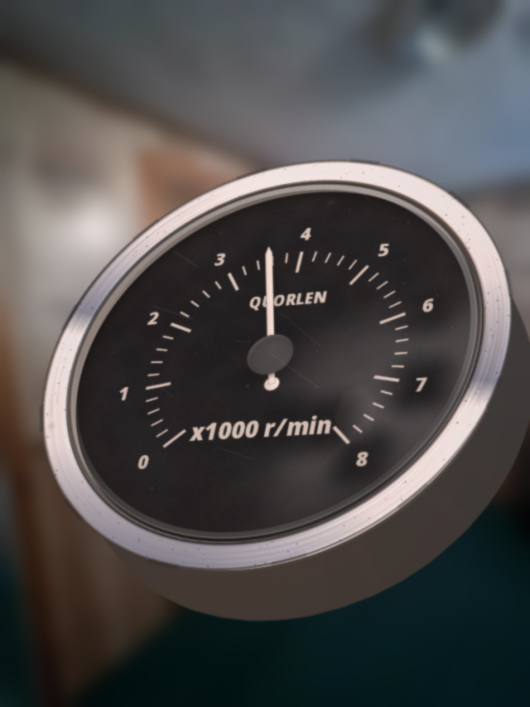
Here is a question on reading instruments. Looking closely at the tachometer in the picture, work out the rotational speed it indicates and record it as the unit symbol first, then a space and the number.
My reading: rpm 3600
